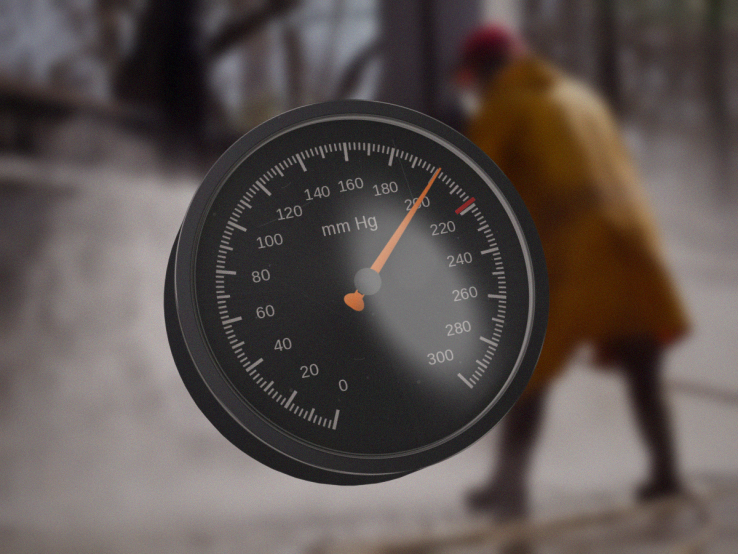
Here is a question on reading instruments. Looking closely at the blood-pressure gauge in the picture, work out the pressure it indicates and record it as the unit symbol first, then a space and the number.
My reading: mmHg 200
